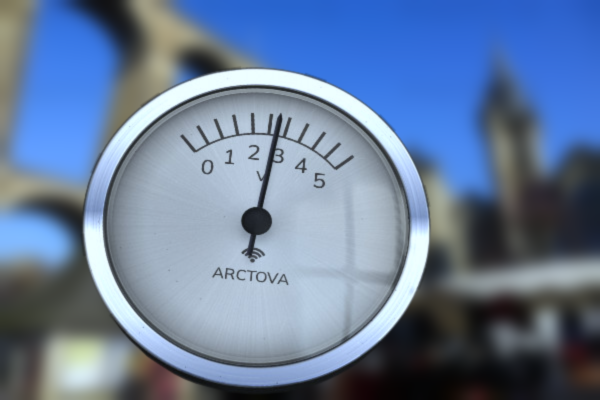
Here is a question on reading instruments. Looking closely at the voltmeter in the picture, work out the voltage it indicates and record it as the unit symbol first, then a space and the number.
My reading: V 2.75
